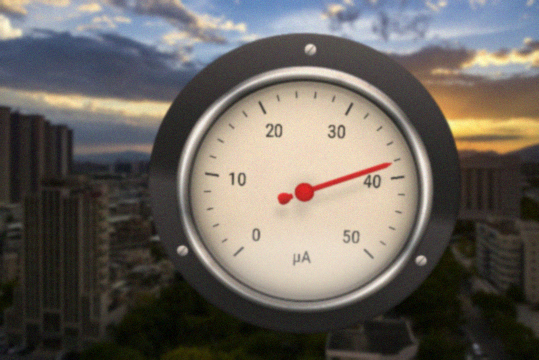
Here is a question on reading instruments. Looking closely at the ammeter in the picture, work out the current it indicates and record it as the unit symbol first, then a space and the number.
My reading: µA 38
